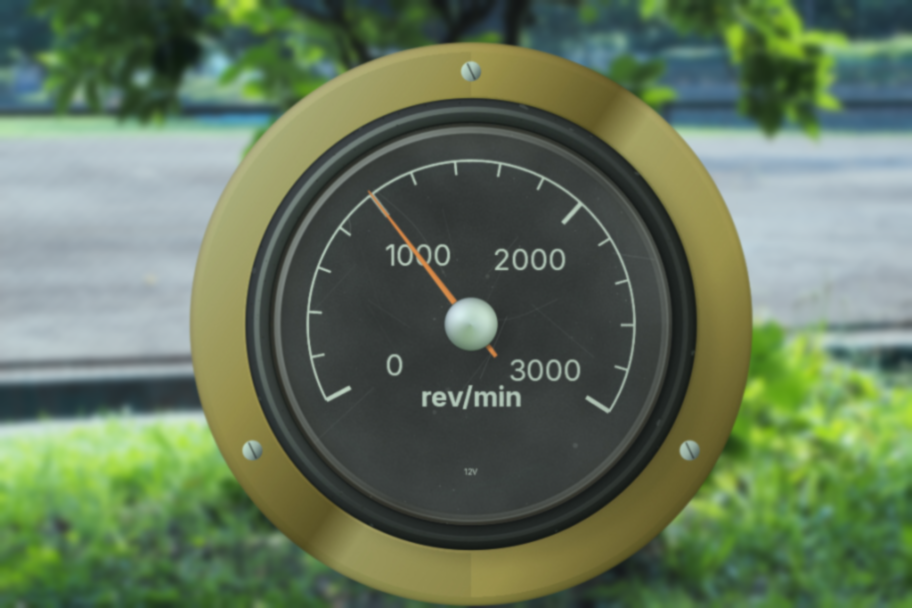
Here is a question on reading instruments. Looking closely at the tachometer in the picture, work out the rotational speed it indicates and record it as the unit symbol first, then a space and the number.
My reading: rpm 1000
